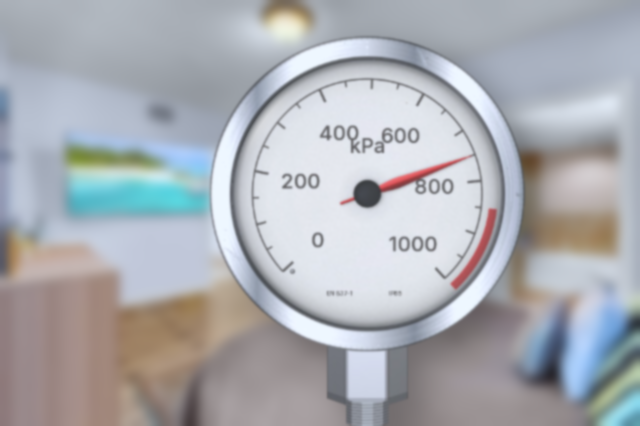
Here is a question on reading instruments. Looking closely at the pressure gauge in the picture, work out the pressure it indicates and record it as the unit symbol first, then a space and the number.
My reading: kPa 750
